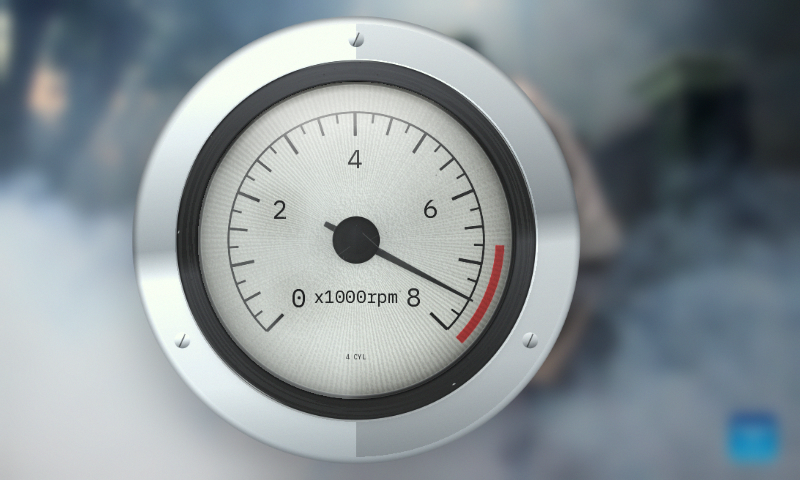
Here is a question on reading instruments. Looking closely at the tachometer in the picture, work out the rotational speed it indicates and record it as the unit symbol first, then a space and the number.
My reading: rpm 7500
